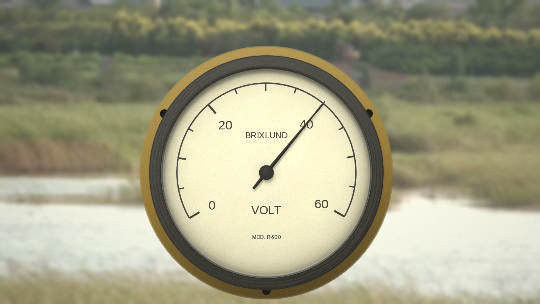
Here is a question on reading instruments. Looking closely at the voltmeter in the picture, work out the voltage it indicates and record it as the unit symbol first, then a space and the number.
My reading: V 40
